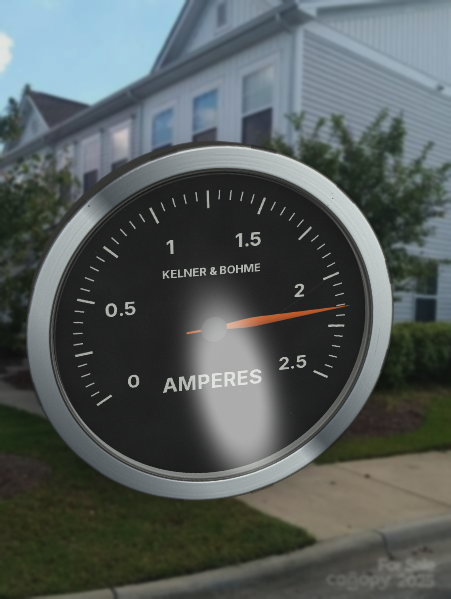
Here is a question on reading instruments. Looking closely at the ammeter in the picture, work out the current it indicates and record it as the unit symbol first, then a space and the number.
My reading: A 2.15
